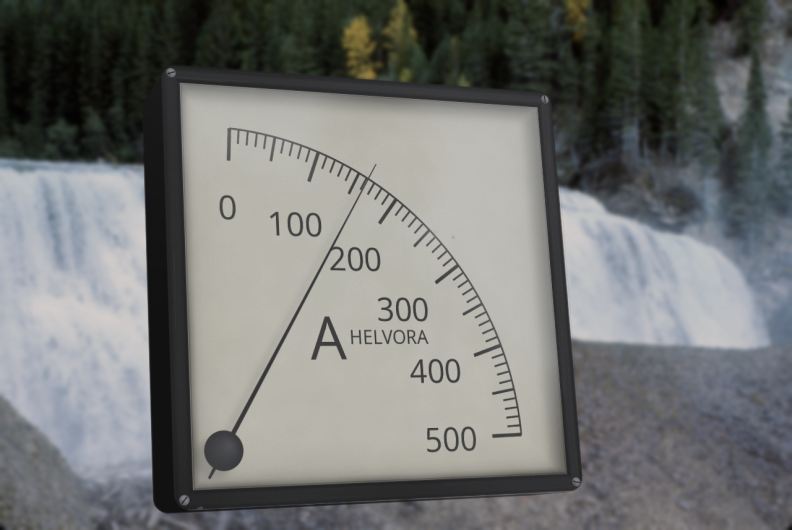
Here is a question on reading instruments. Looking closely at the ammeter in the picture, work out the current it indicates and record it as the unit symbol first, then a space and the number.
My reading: A 160
